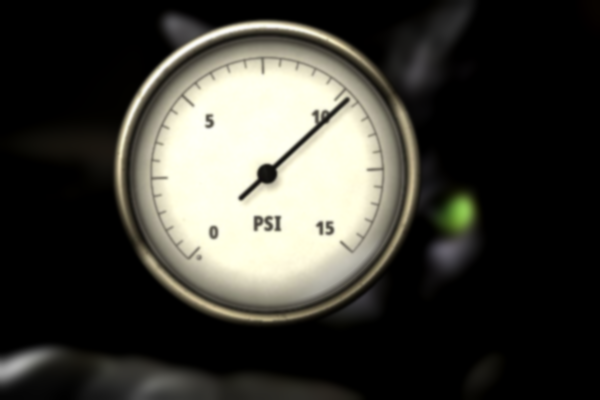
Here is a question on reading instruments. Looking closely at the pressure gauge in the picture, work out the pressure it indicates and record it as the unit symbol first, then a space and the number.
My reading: psi 10.25
